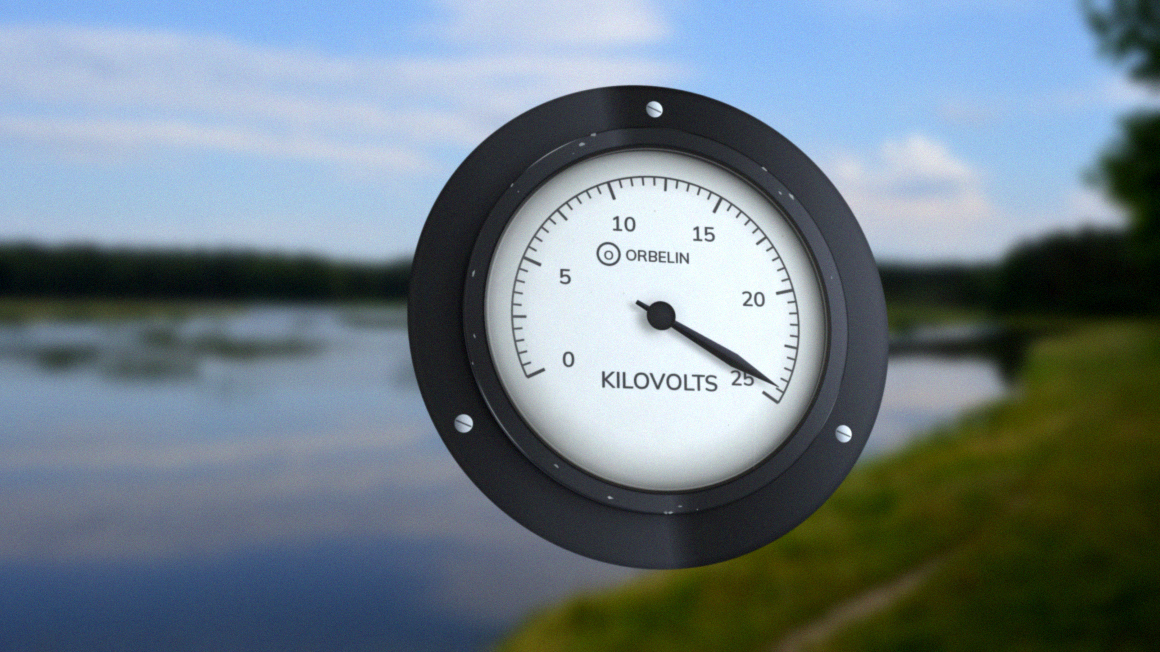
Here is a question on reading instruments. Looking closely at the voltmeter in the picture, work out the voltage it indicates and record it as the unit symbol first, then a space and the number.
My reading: kV 24.5
